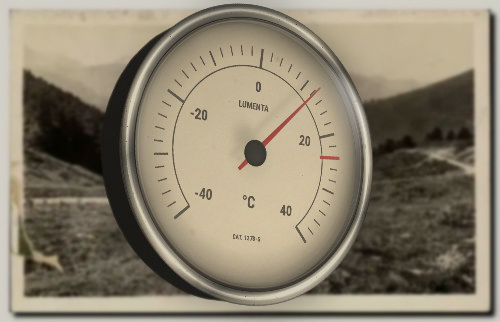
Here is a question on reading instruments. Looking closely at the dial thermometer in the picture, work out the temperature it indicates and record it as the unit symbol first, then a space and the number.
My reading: °C 12
